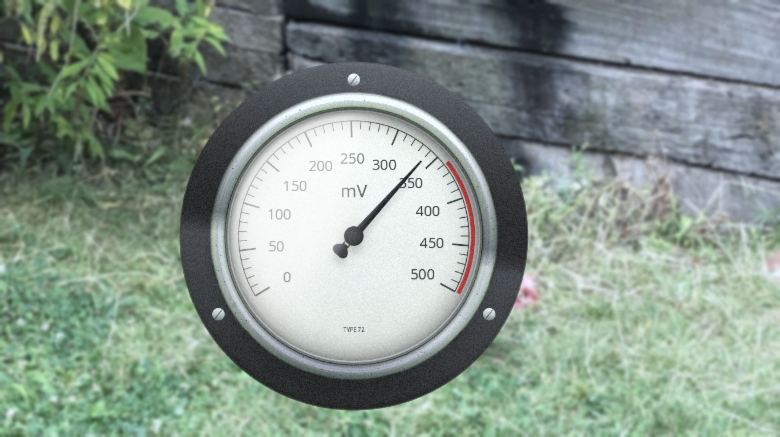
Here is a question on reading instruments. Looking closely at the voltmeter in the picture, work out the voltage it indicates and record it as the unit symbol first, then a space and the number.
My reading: mV 340
